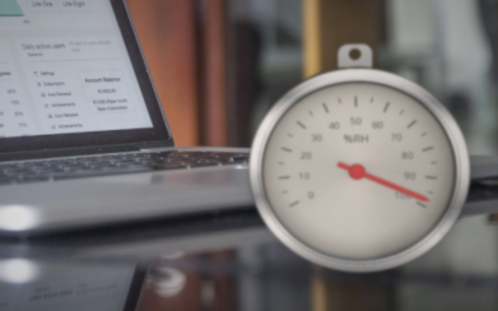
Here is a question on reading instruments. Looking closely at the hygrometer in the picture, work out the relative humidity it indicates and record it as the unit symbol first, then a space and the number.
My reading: % 97.5
